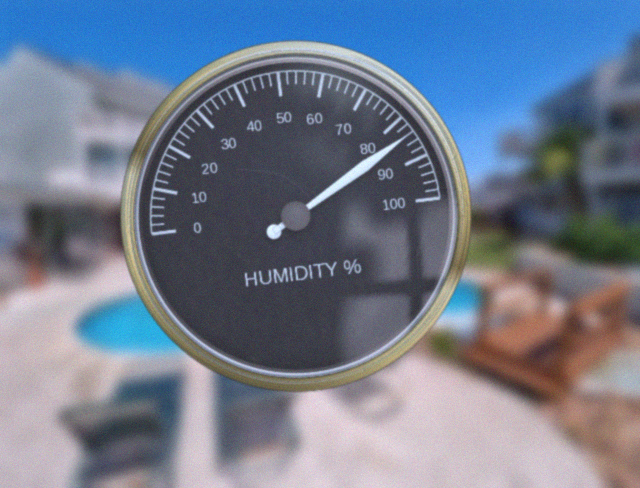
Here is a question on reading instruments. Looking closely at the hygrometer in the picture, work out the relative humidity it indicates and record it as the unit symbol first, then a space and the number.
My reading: % 84
